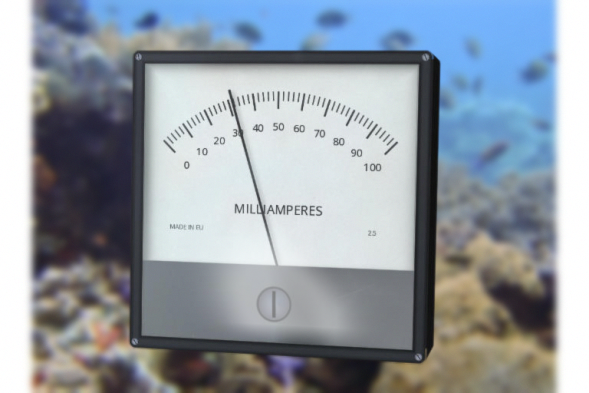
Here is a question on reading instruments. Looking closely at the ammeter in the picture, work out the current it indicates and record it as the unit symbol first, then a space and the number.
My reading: mA 32
